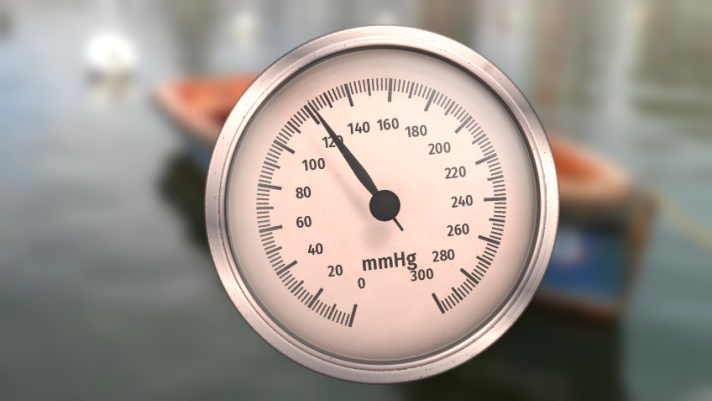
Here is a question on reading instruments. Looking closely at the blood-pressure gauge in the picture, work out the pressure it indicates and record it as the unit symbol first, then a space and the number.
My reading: mmHg 122
